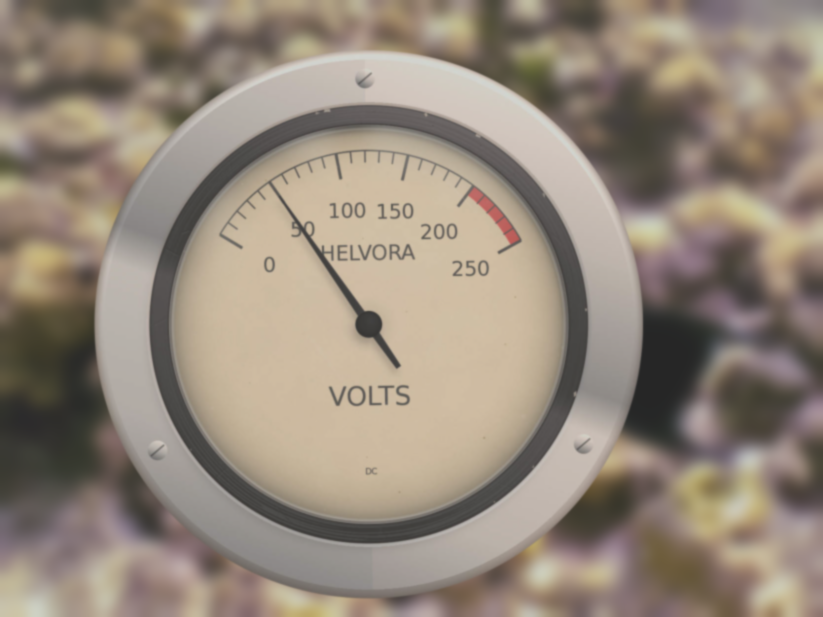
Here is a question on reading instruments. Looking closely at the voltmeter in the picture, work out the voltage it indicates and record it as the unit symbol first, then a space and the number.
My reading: V 50
